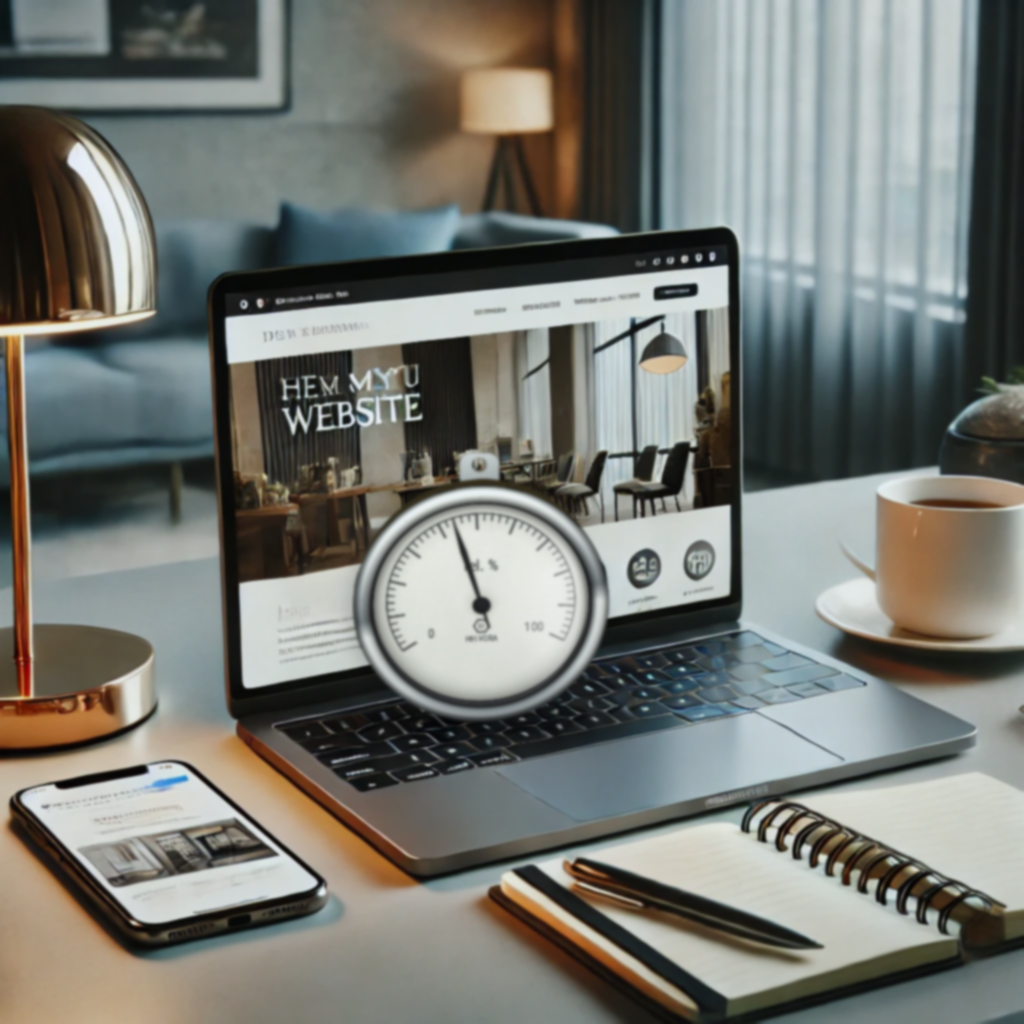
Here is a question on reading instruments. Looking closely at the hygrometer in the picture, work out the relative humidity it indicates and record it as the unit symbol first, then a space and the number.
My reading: % 44
